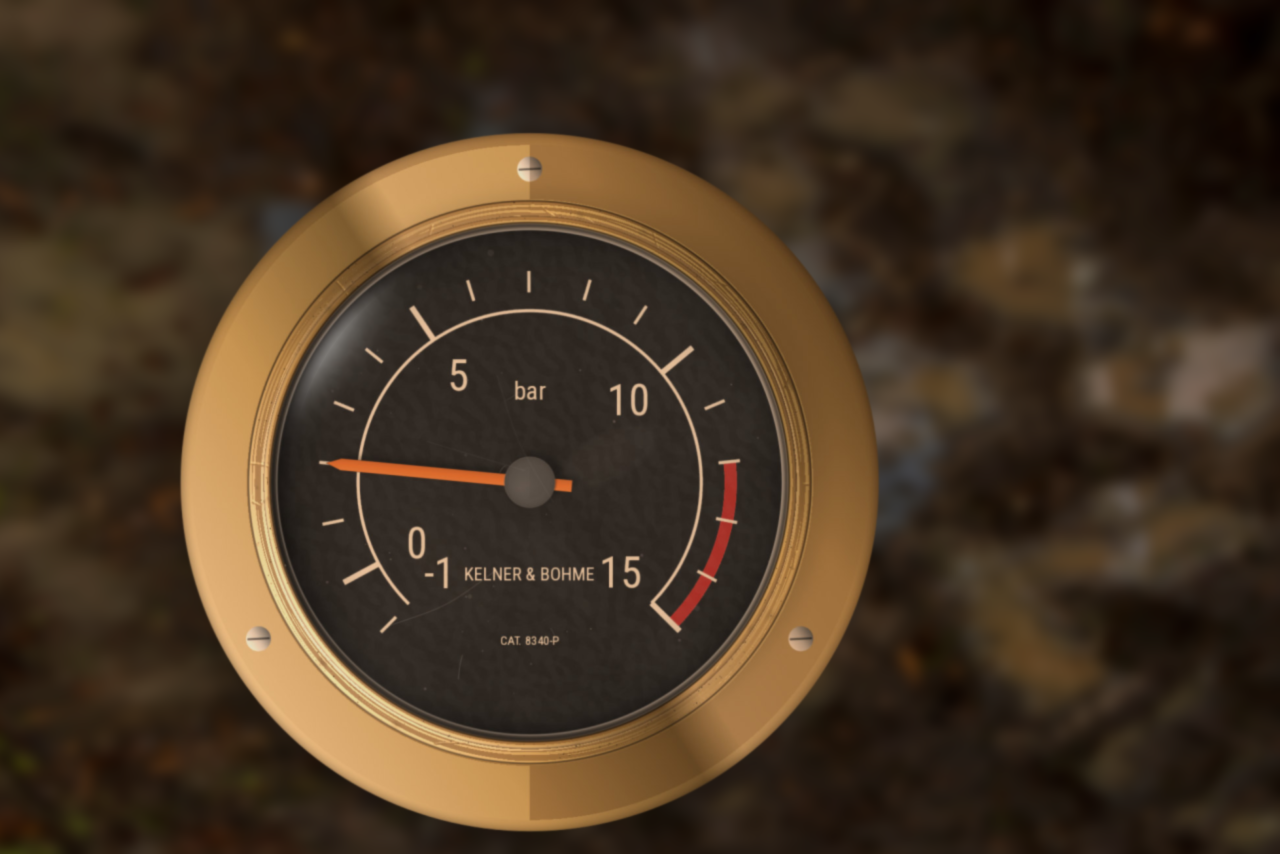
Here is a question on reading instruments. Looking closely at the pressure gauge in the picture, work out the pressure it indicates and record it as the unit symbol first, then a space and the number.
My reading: bar 2
